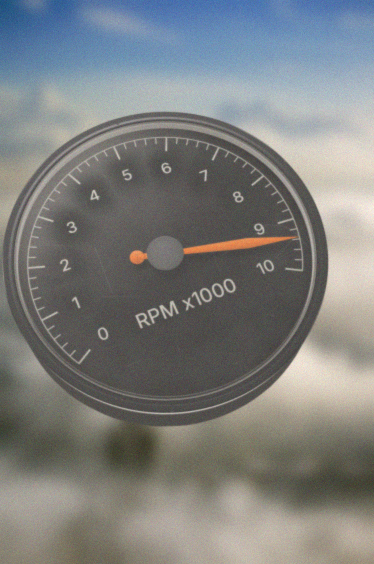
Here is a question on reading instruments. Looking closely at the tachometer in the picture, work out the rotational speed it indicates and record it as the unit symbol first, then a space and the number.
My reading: rpm 9400
